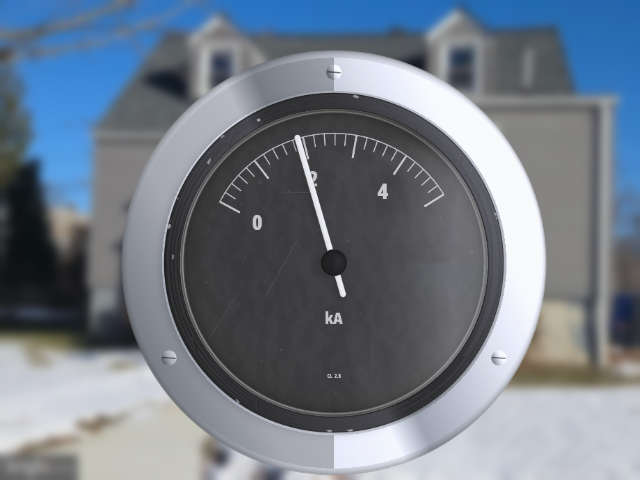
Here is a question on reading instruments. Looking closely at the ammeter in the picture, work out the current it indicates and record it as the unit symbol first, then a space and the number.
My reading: kA 1.9
